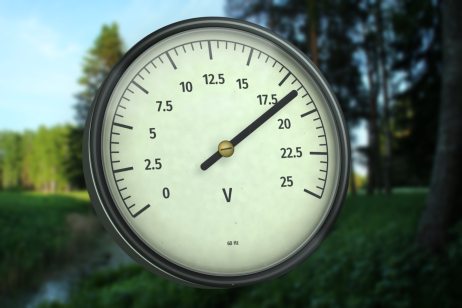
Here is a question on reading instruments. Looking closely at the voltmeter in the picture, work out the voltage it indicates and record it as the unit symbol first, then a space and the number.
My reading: V 18.5
